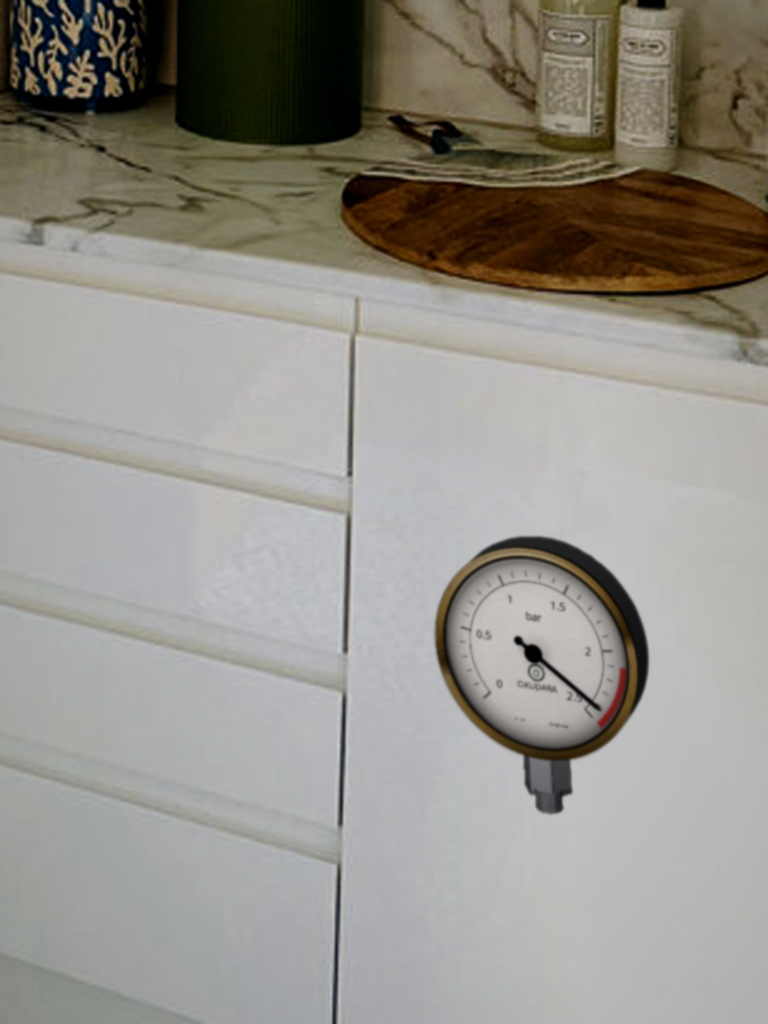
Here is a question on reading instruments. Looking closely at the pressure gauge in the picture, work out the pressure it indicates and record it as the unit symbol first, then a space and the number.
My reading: bar 2.4
